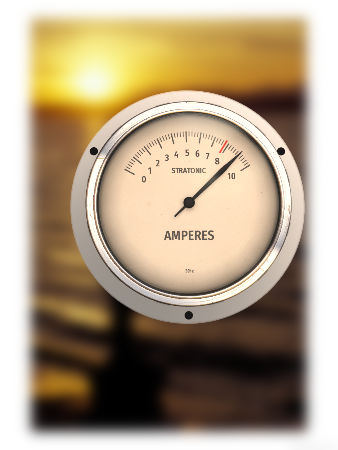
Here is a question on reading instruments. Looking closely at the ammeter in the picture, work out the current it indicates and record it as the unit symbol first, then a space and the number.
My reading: A 9
